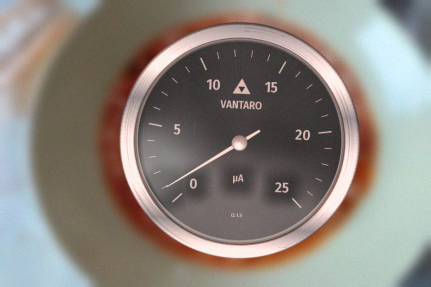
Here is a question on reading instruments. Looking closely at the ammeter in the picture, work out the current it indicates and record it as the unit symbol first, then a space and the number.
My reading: µA 1
